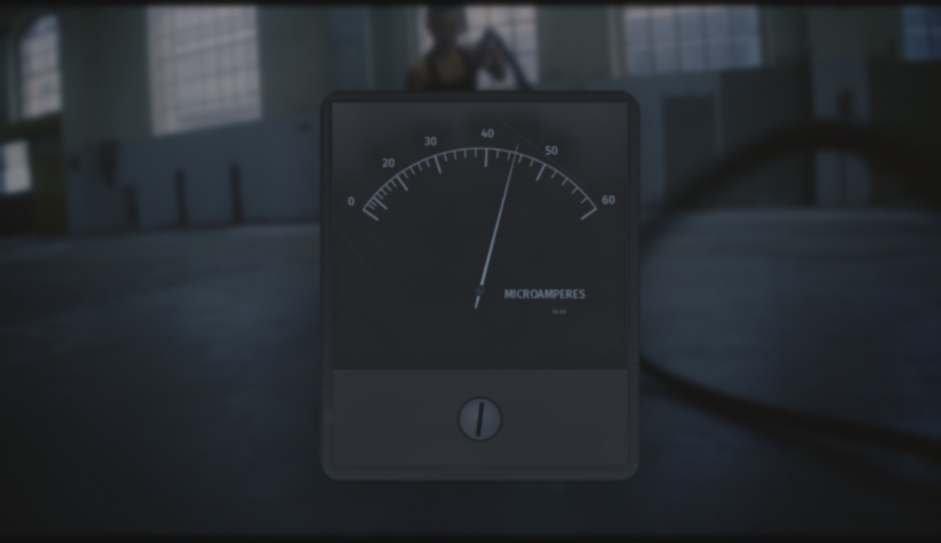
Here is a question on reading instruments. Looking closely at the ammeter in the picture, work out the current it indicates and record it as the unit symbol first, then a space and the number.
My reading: µA 45
